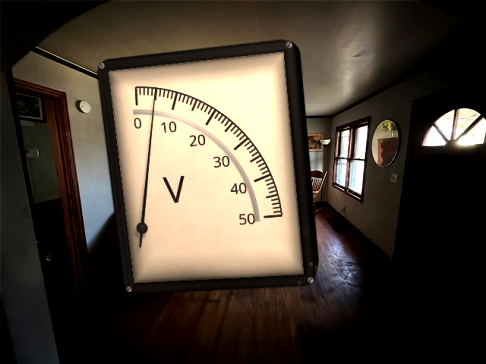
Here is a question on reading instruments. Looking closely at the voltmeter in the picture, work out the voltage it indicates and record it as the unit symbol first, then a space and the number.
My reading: V 5
